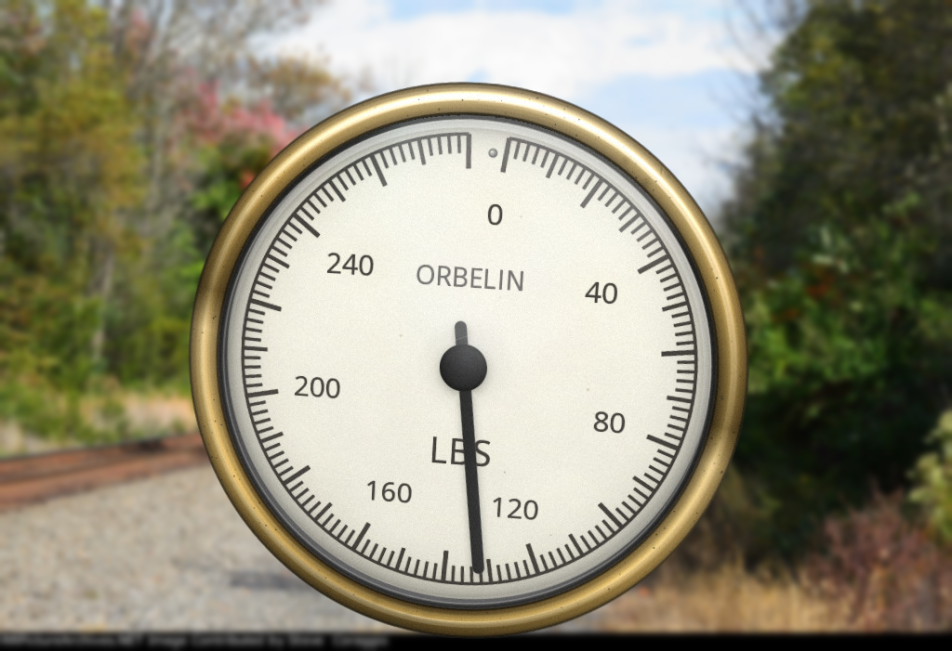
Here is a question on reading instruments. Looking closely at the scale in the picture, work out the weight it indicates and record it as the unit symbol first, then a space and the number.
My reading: lb 132
